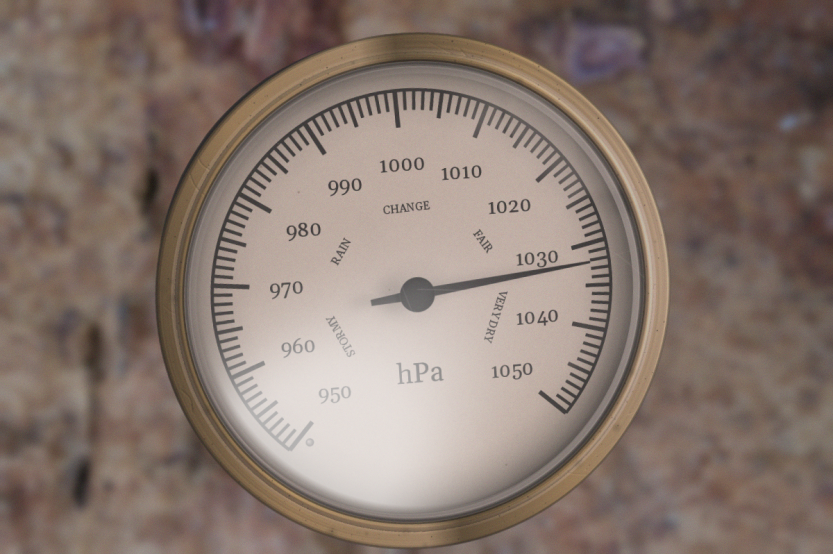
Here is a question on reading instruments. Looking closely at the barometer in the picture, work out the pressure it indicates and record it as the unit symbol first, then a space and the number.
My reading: hPa 1032
